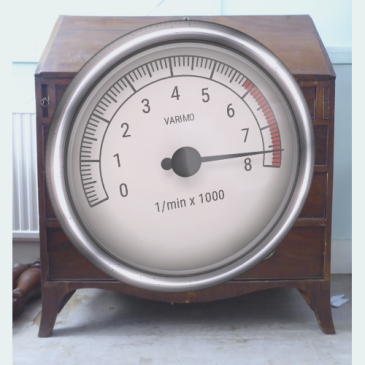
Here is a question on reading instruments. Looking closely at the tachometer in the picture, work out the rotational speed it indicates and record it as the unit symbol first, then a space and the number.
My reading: rpm 7600
